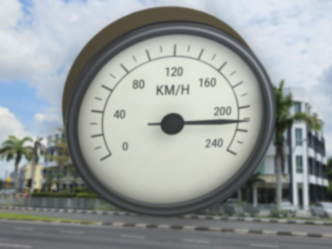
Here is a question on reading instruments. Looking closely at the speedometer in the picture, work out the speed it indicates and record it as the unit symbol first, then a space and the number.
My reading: km/h 210
